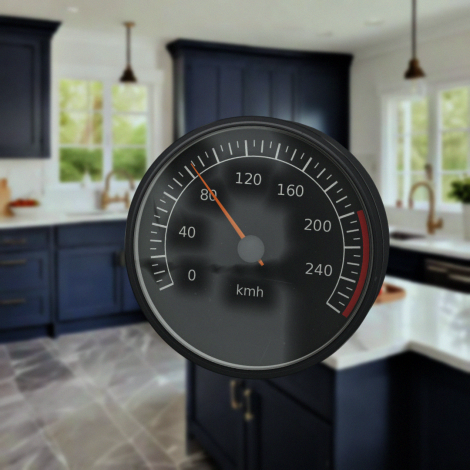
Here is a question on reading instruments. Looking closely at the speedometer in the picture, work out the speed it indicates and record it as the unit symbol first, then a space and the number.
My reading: km/h 85
